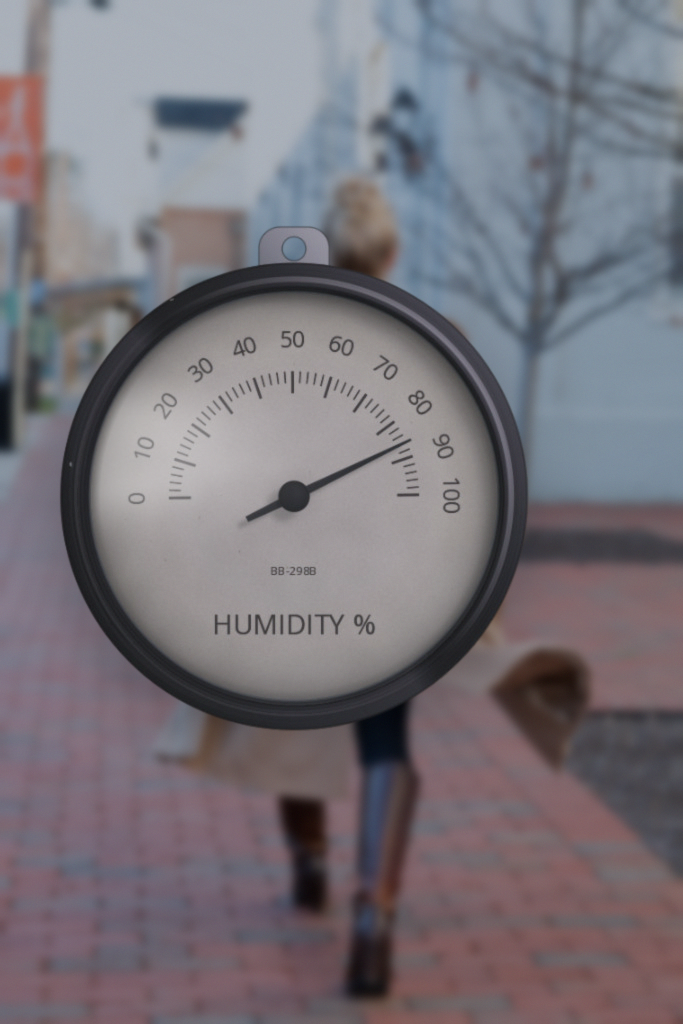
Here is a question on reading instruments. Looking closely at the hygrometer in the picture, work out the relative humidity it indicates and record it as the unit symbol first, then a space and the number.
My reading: % 86
